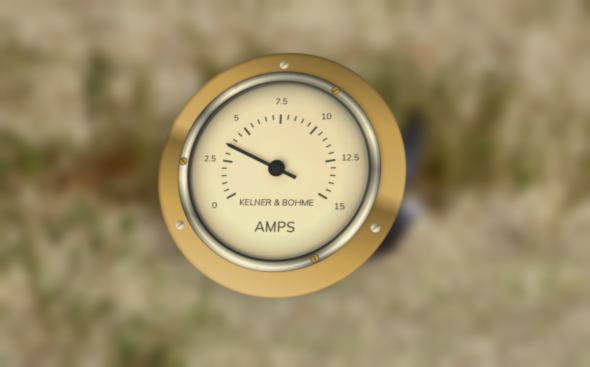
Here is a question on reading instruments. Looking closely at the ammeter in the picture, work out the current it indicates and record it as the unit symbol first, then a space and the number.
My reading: A 3.5
